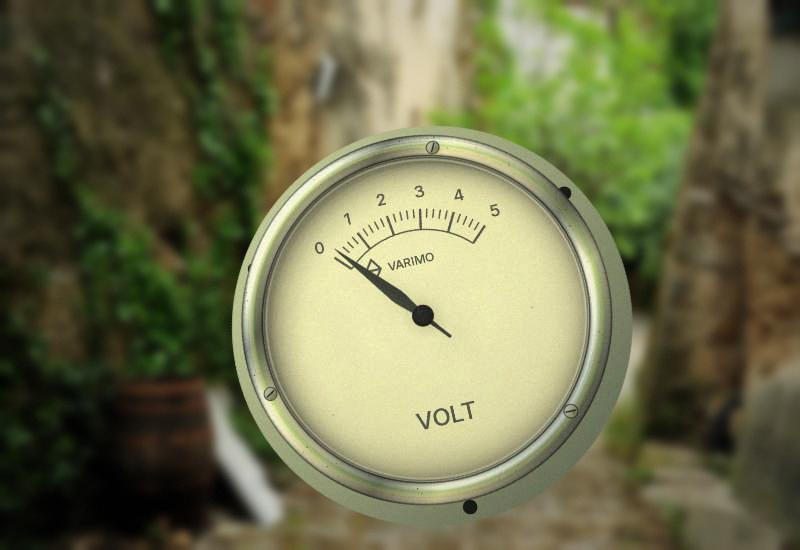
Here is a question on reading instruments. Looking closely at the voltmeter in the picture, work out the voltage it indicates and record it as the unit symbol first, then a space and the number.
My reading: V 0.2
